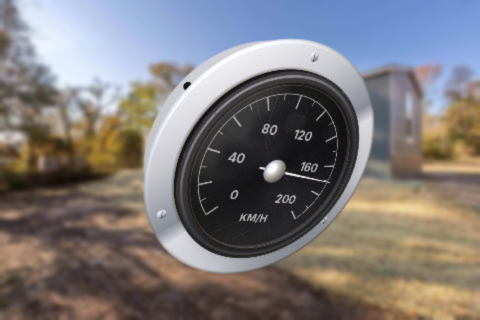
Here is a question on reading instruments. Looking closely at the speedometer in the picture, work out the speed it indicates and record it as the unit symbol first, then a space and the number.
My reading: km/h 170
